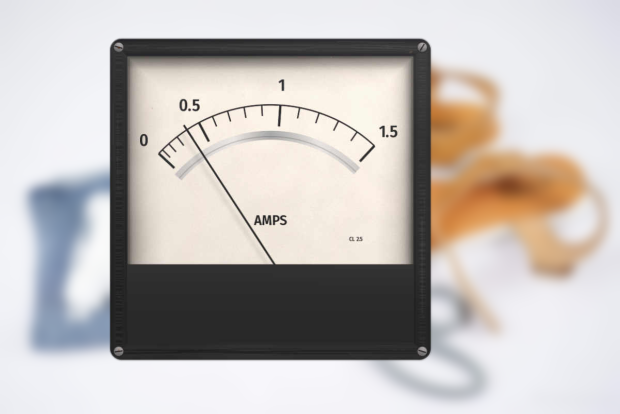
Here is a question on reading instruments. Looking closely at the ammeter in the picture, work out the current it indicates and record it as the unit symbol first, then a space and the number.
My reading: A 0.4
